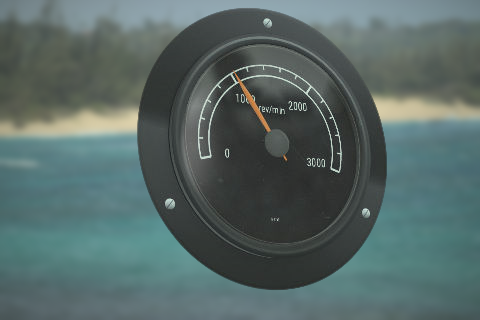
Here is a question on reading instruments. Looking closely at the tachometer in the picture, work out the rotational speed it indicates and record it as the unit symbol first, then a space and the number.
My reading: rpm 1000
